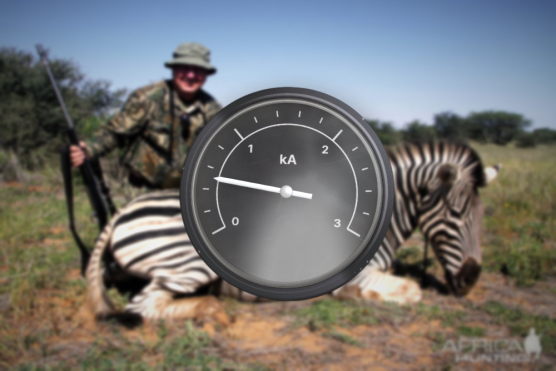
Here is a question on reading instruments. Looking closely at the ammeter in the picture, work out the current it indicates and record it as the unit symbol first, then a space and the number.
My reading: kA 0.5
